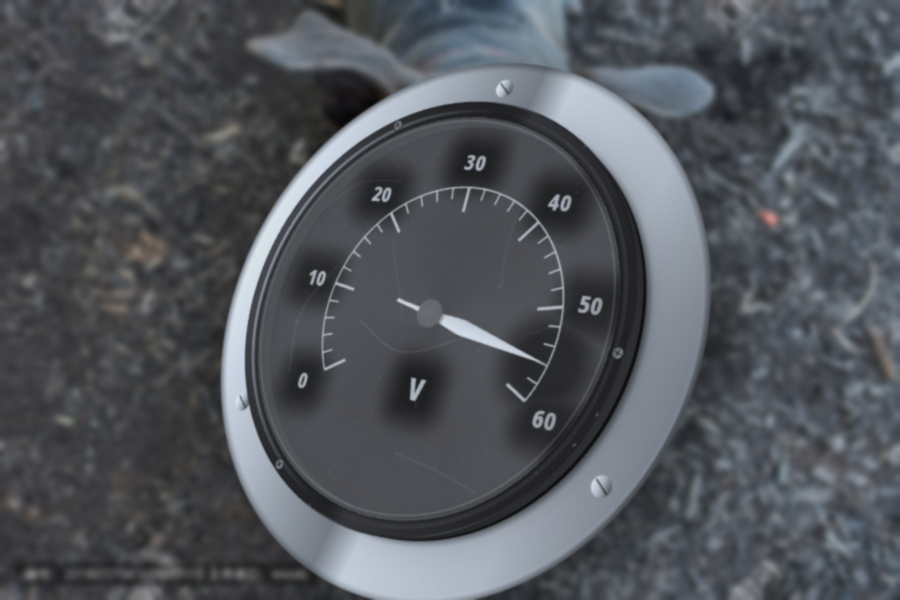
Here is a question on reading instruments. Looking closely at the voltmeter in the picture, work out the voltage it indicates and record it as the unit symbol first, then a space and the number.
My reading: V 56
